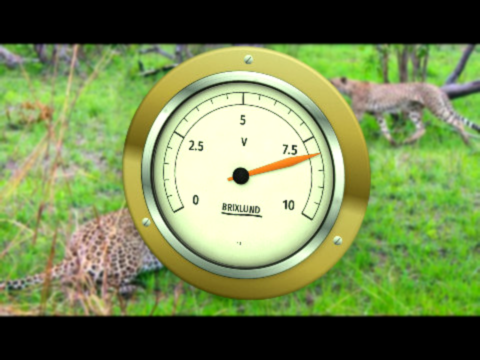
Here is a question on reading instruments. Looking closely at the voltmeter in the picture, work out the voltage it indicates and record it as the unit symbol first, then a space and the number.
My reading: V 8
